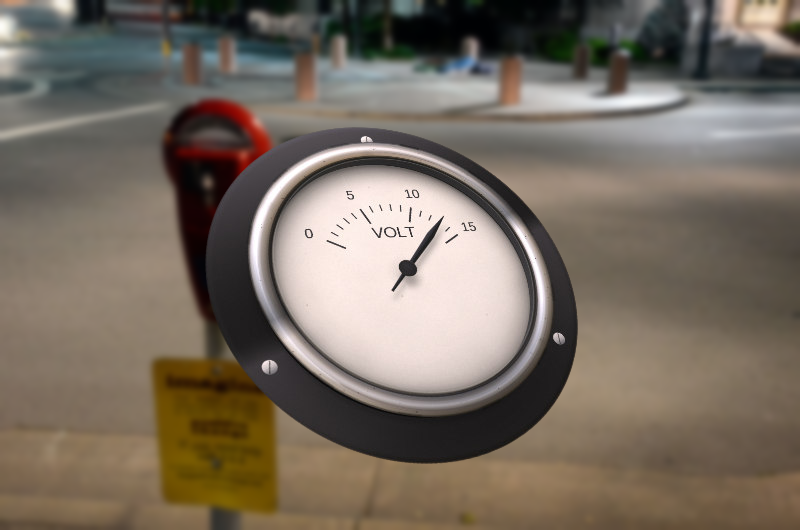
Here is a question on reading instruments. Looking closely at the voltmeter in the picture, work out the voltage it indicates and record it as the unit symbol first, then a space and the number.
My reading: V 13
